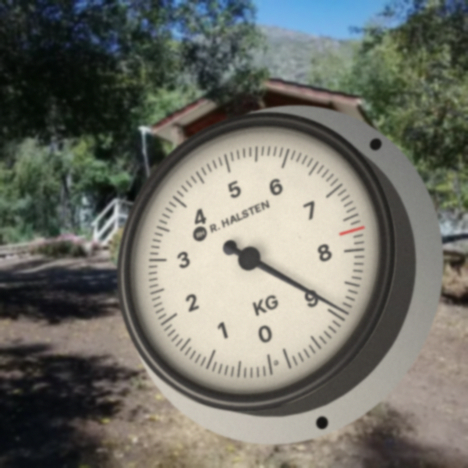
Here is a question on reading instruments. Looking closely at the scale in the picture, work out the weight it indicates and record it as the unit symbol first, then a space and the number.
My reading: kg 8.9
